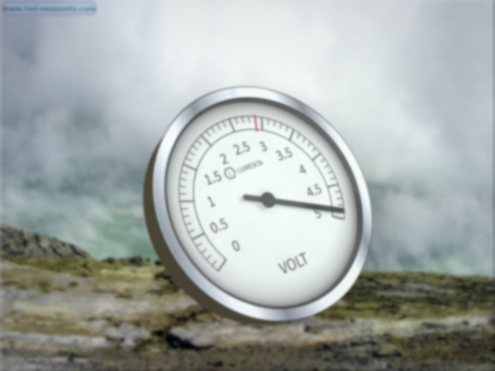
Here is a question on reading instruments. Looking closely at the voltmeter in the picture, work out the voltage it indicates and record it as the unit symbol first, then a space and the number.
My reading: V 4.9
